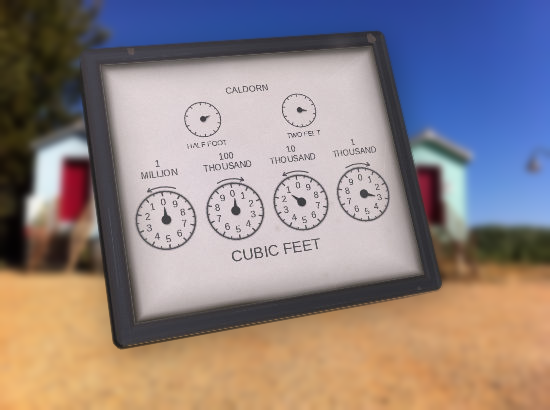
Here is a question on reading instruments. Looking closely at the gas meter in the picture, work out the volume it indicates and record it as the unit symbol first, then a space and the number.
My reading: ft³ 1300
